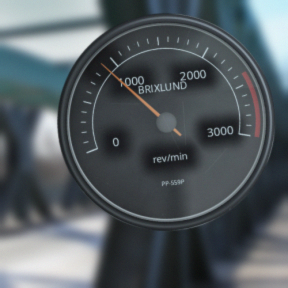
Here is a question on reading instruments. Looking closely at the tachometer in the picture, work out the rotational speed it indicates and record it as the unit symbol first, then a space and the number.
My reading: rpm 900
